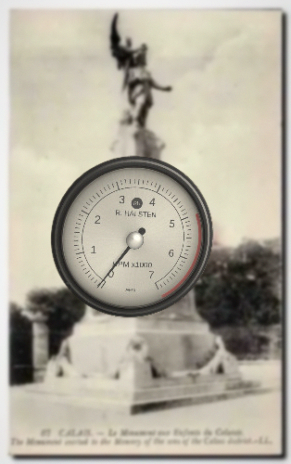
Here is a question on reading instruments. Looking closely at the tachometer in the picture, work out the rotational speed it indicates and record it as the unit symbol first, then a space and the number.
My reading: rpm 100
